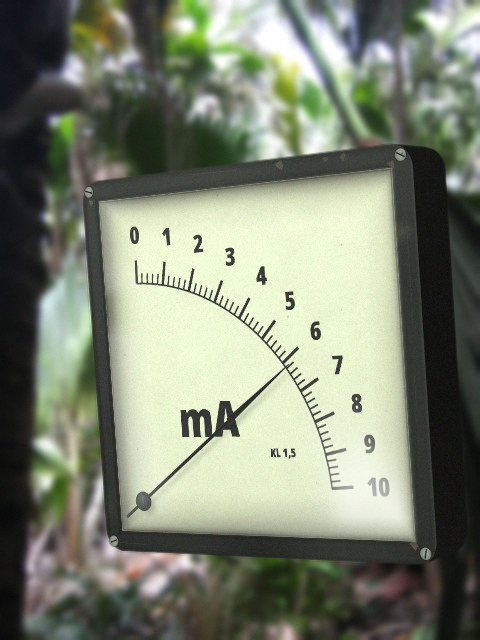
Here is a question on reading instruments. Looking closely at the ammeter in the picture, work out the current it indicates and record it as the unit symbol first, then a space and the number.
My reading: mA 6.2
